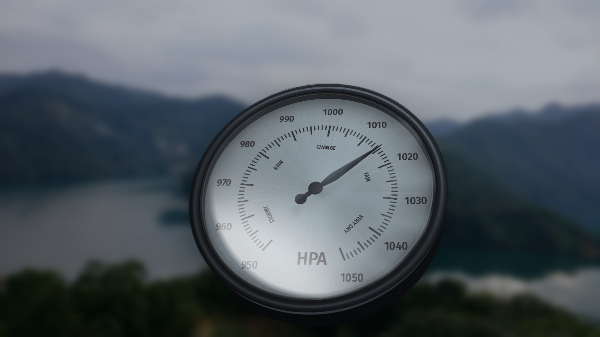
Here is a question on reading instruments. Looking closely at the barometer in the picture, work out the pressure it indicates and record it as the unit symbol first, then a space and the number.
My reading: hPa 1015
